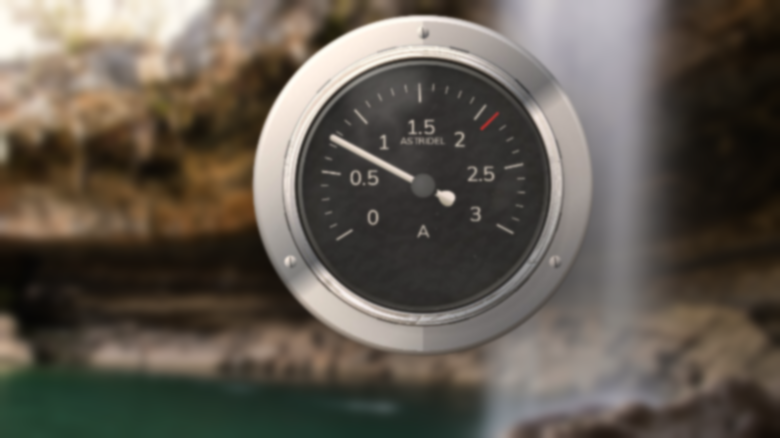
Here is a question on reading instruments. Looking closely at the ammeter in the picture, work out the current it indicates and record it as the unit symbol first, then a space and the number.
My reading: A 0.75
